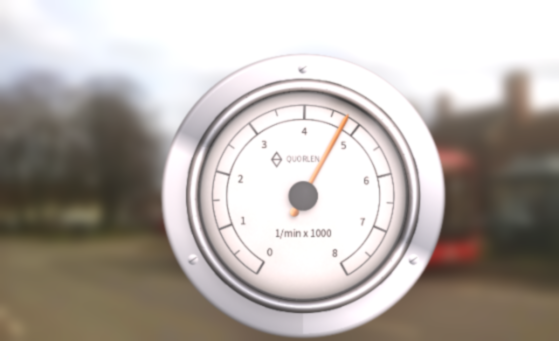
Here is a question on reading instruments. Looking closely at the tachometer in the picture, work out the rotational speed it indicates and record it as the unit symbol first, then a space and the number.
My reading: rpm 4750
